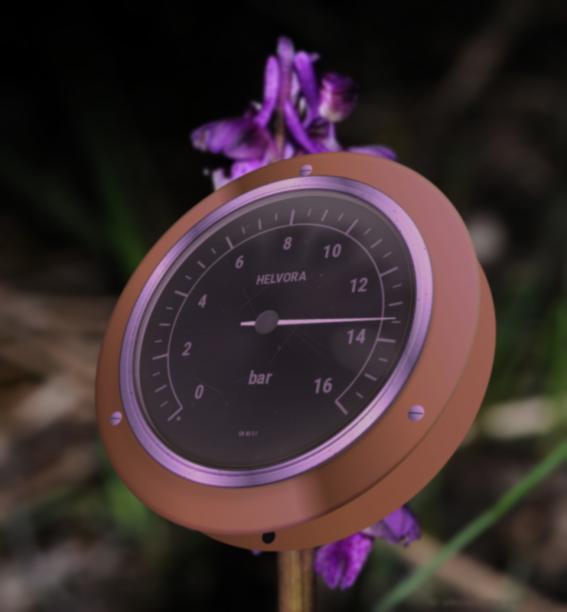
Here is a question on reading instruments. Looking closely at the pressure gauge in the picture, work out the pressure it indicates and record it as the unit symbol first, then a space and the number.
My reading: bar 13.5
